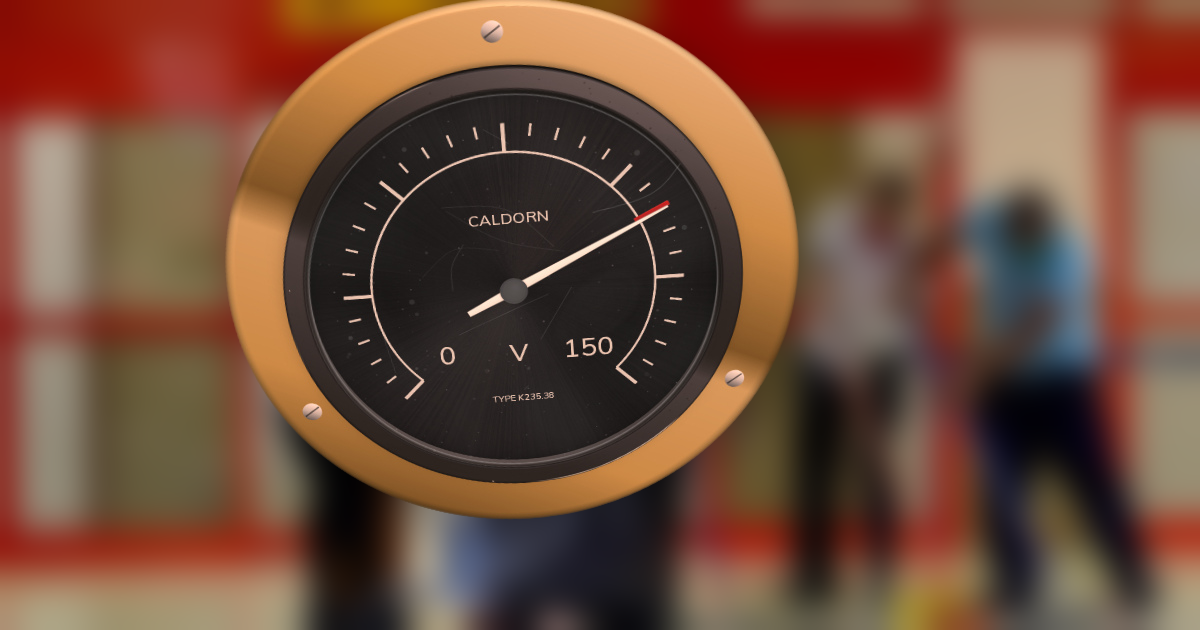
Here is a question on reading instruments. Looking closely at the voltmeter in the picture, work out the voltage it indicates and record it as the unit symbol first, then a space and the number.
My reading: V 110
